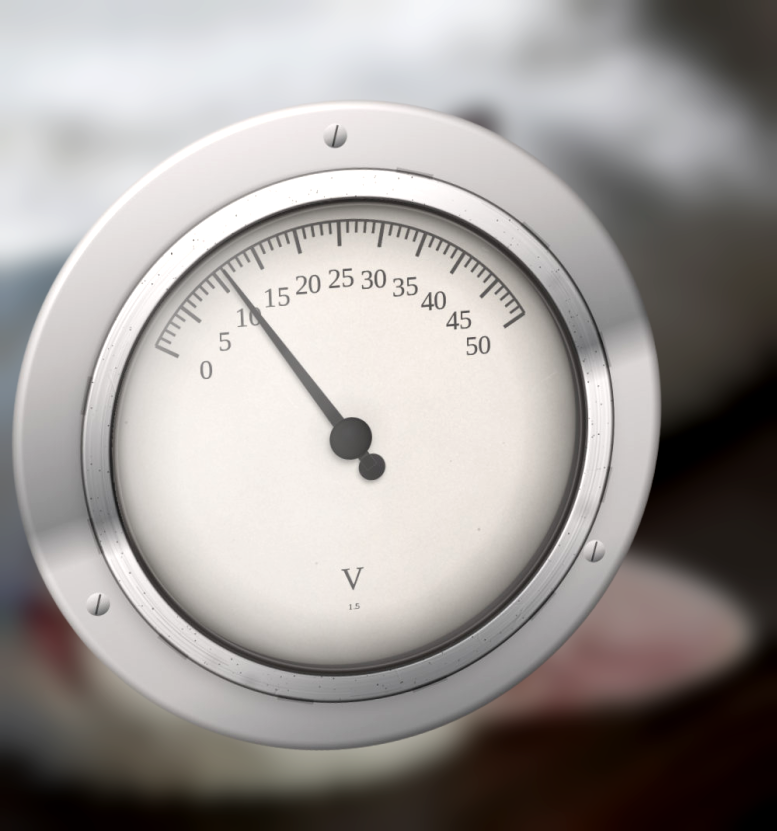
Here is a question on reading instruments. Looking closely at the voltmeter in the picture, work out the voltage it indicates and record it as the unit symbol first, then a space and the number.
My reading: V 11
